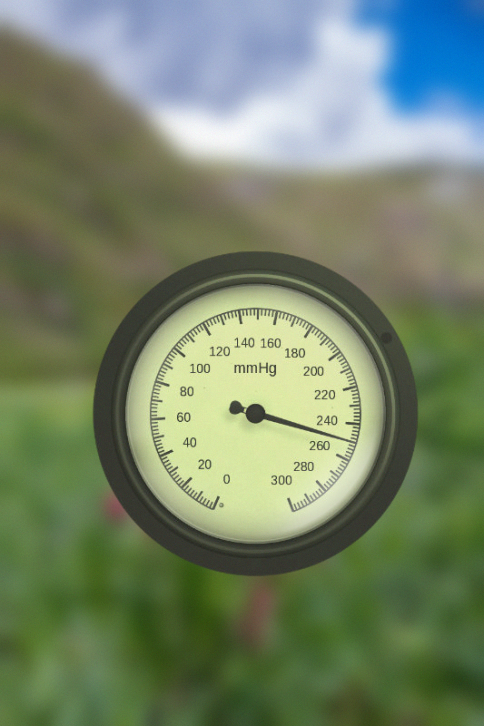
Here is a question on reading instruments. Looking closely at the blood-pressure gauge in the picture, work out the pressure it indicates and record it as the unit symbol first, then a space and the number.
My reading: mmHg 250
